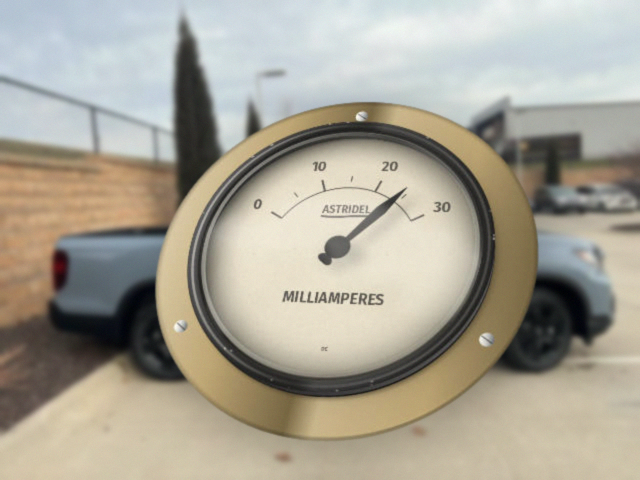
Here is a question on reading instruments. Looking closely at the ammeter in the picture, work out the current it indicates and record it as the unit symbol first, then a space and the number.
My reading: mA 25
